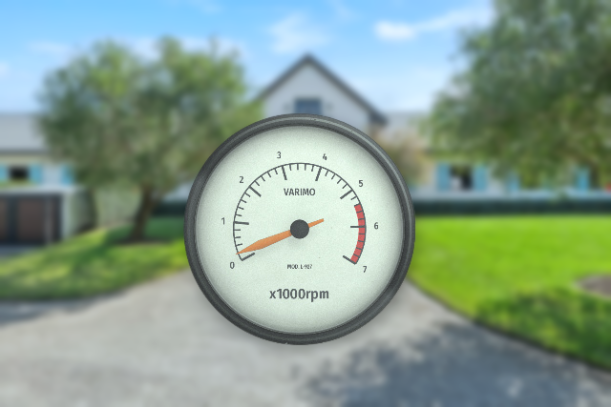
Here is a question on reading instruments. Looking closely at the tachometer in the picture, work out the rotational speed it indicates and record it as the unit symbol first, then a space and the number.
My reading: rpm 200
